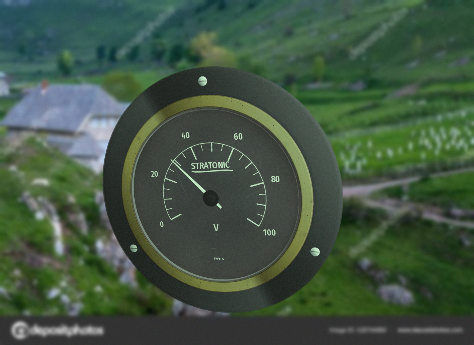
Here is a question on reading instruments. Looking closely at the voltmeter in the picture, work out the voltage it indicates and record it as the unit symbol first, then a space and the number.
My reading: V 30
